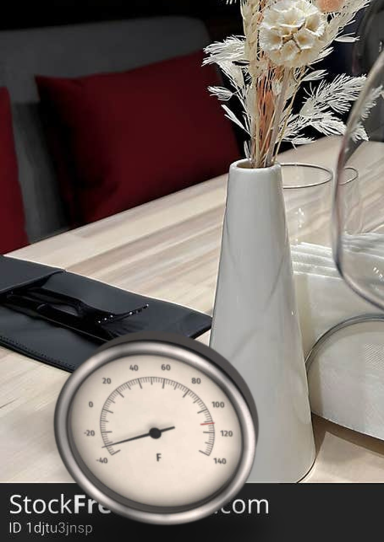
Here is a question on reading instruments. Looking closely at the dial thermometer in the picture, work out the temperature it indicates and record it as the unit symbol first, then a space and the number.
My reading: °F -30
